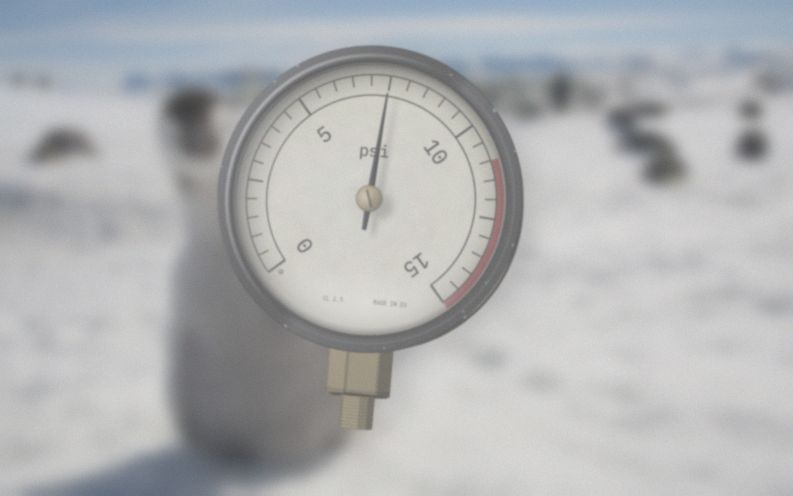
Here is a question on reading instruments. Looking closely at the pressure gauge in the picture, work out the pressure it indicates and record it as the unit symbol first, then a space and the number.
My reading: psi 7.5
